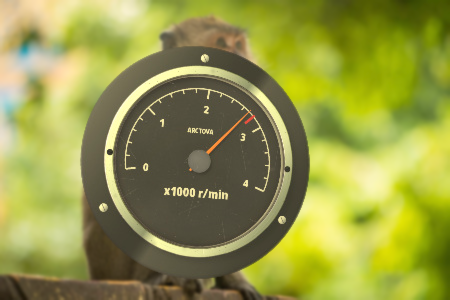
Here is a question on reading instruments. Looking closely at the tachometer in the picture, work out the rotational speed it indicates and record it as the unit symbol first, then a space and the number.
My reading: rpm 2700
